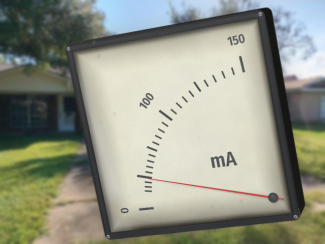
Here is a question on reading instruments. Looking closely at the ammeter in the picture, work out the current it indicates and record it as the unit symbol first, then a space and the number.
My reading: mA 50
